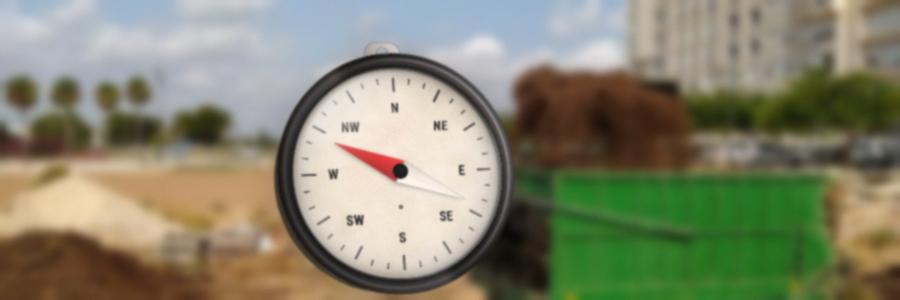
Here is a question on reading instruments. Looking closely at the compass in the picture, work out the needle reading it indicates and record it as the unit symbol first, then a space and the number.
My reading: ° 295
